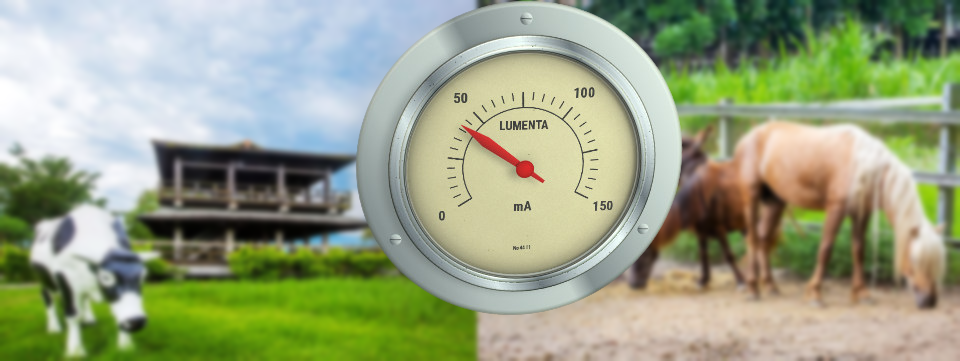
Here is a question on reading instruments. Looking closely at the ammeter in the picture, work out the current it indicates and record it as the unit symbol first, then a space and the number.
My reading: mA 42.5
